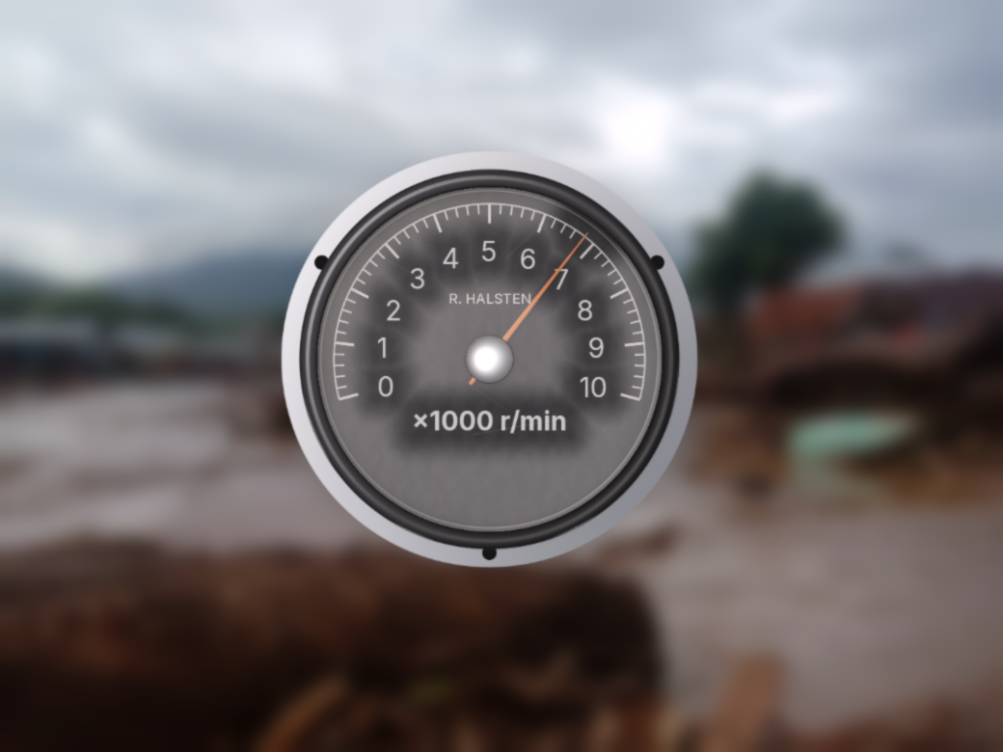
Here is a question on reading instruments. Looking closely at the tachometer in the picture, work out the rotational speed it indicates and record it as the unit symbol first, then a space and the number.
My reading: rpm 6800
